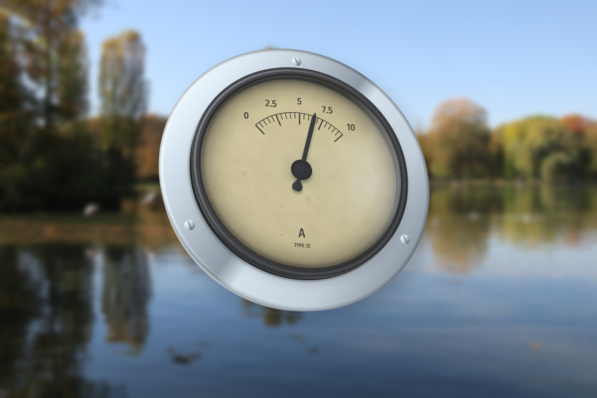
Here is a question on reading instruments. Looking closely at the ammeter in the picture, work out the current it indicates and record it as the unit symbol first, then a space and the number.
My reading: A 6.5
